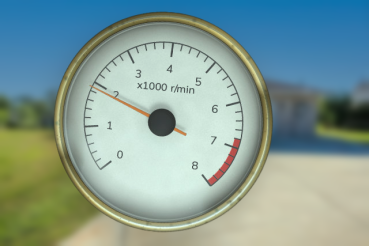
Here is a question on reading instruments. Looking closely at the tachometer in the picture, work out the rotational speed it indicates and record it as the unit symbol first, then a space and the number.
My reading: rpm 1900
